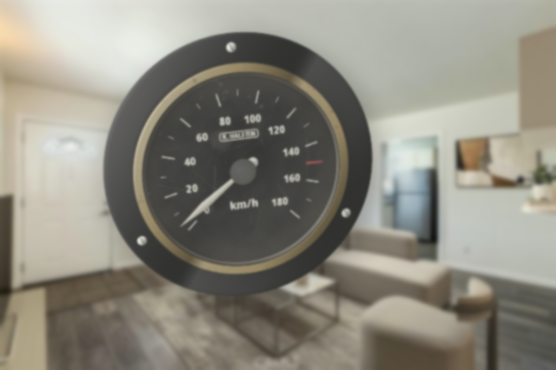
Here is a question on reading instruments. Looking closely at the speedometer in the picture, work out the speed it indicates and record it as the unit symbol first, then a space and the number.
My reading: km/h 5
